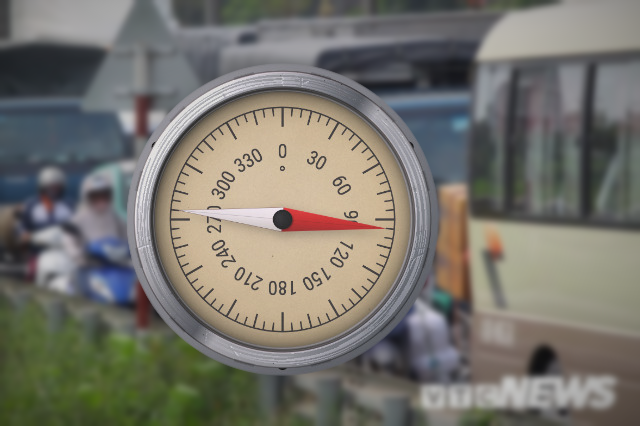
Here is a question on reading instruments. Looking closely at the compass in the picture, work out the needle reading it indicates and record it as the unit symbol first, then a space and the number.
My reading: ° 95
